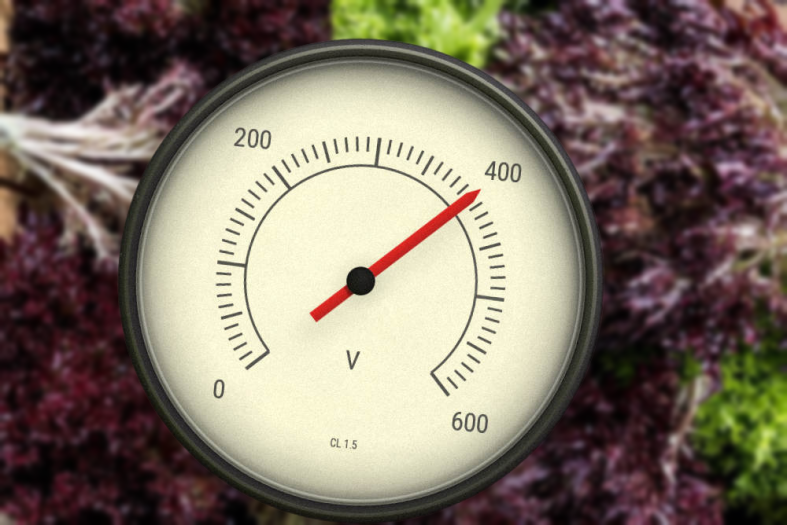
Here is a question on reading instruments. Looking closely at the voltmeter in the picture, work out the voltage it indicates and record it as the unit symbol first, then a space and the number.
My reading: V 400
